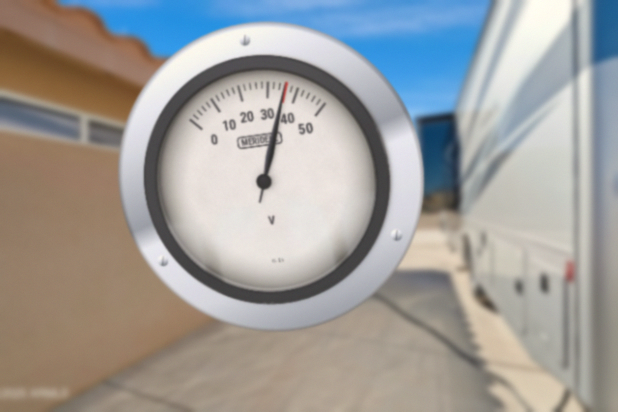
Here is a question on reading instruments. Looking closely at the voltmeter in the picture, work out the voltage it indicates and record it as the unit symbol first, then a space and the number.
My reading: V 36
